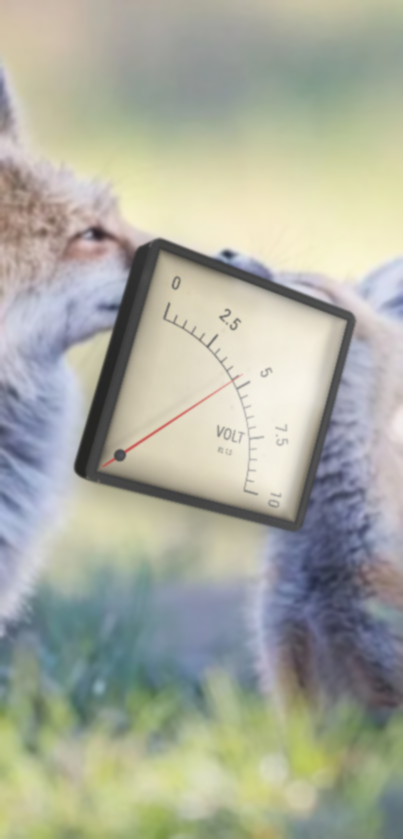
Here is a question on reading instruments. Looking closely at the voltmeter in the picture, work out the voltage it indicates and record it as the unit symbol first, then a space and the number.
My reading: V 4.5
